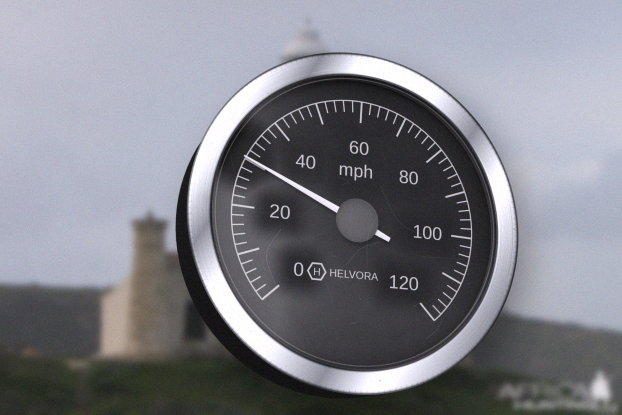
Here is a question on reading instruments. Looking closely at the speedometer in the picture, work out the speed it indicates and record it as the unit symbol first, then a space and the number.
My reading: mph 30
